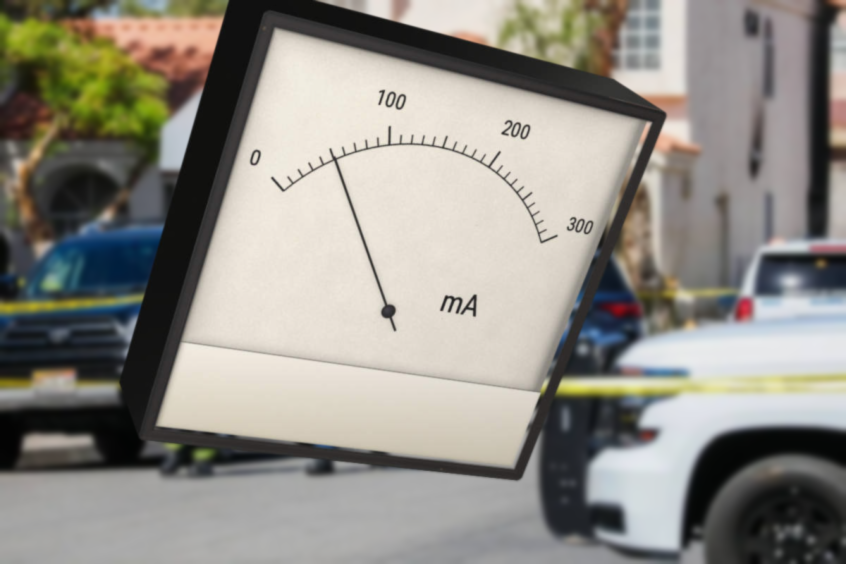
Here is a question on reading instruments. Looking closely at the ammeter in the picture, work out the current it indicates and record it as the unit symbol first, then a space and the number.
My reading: mA 50
